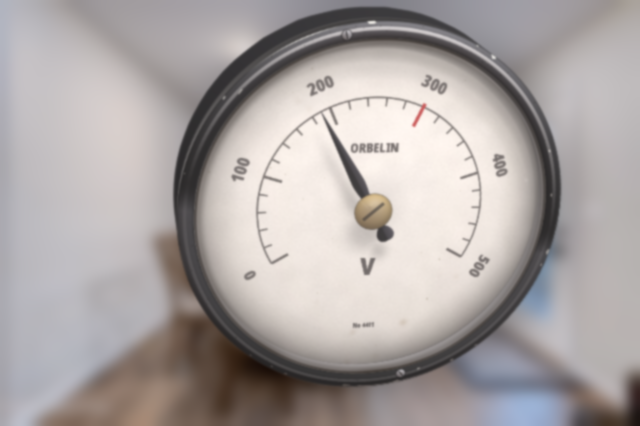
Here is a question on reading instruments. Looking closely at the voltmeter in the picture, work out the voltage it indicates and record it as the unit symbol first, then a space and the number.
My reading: V 190
